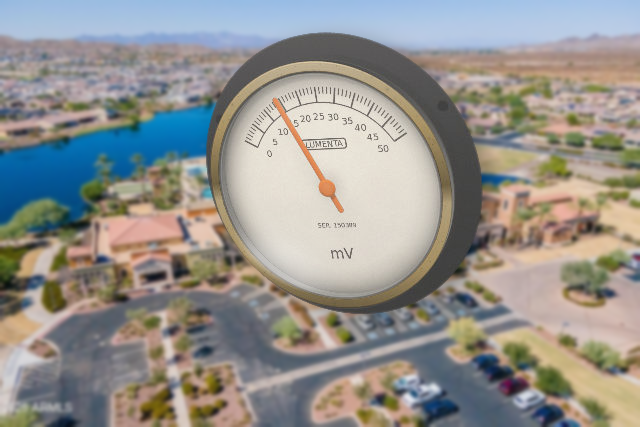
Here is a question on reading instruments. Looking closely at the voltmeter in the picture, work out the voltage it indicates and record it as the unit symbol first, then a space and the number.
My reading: mV 15
